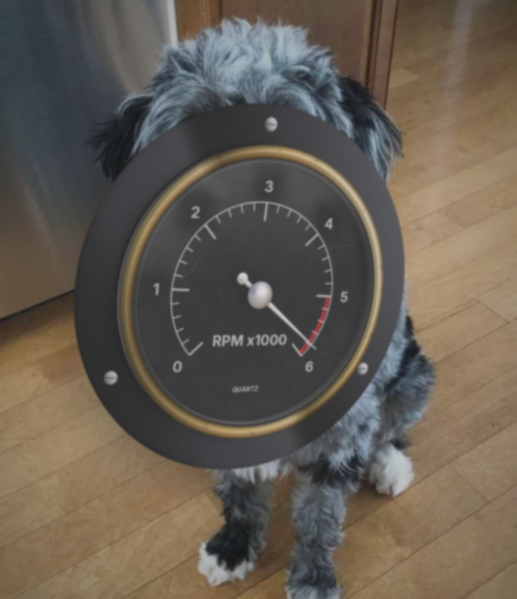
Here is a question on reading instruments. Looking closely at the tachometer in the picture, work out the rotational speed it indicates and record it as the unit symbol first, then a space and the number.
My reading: rpm 5800
